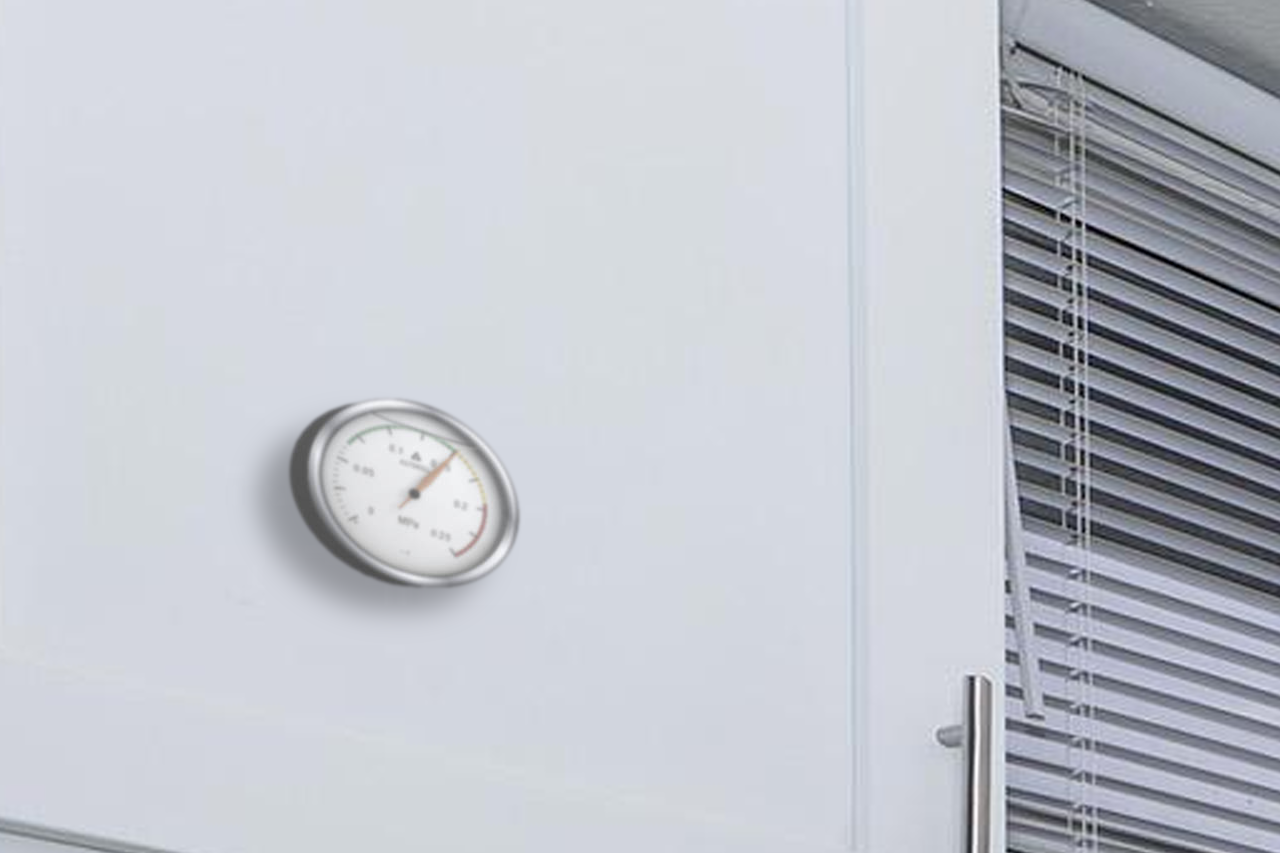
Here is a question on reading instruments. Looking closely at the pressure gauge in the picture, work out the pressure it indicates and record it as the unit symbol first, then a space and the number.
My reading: MPa 0.15
